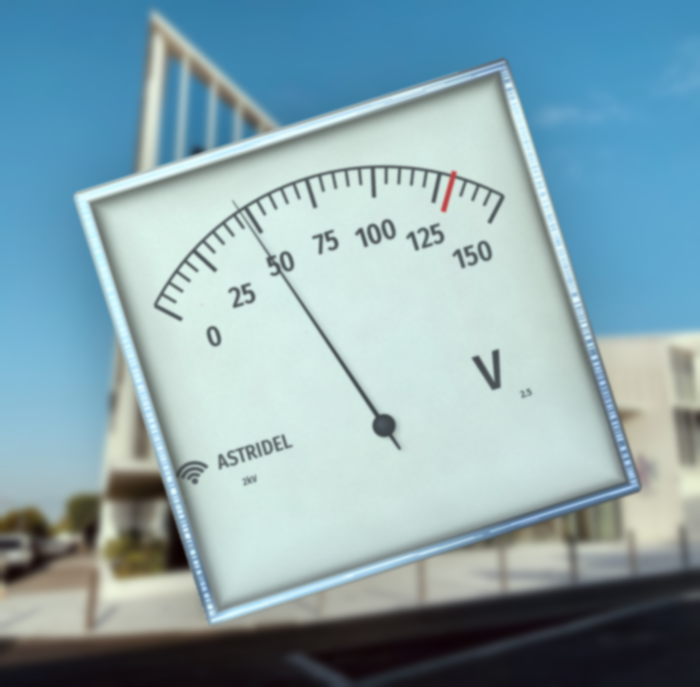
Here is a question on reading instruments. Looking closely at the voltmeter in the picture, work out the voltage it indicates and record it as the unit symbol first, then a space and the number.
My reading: V 47.5
